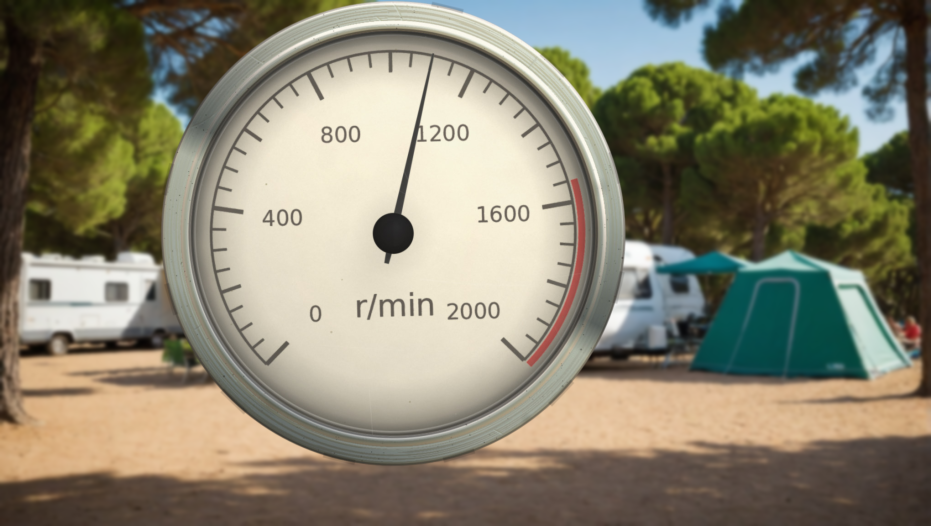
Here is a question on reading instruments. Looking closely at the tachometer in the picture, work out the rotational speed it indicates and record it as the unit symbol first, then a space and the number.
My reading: rpm 1100
